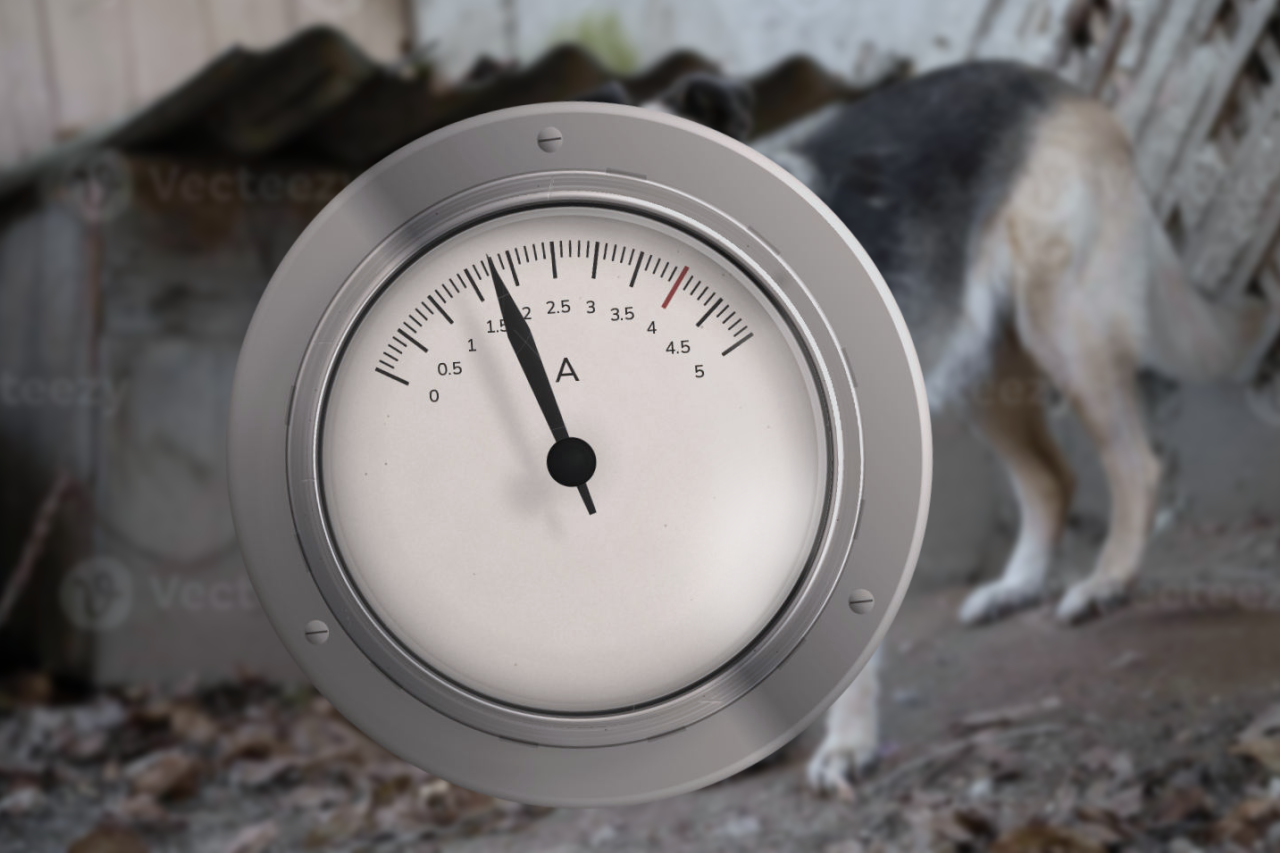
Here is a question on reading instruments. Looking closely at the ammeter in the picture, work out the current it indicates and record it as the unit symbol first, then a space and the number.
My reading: A 1.8
